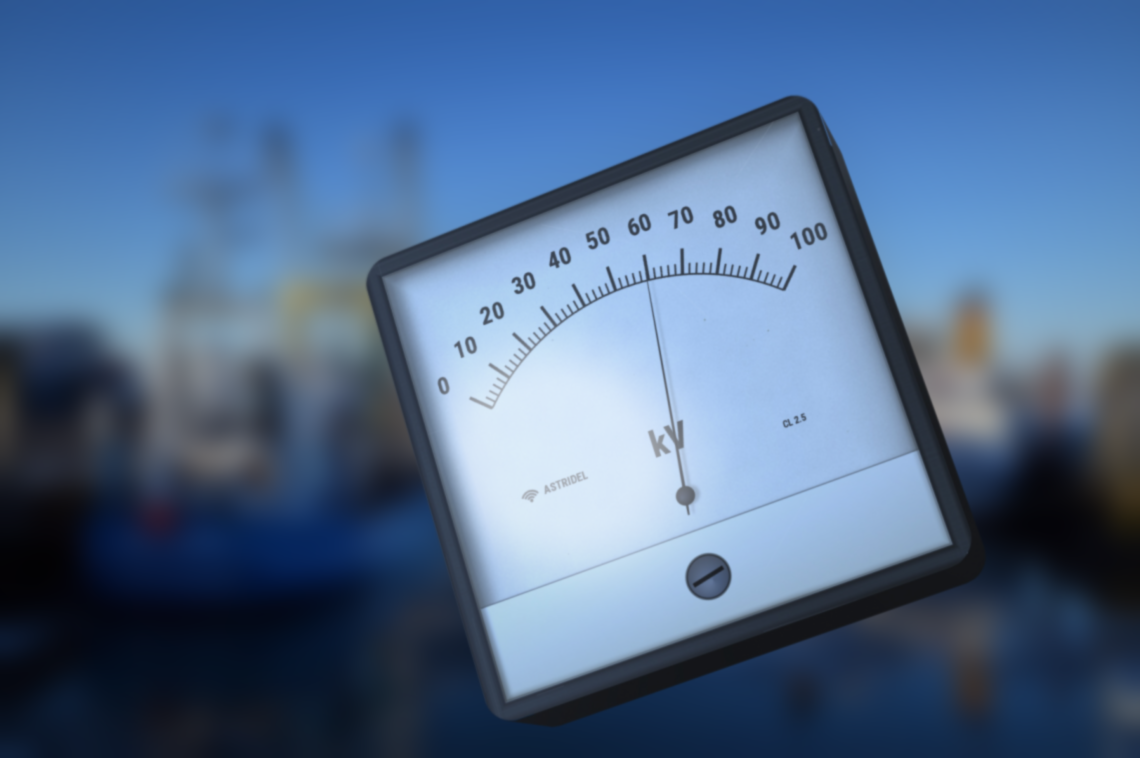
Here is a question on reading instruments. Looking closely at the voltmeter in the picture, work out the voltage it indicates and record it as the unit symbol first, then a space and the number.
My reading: kV 60
